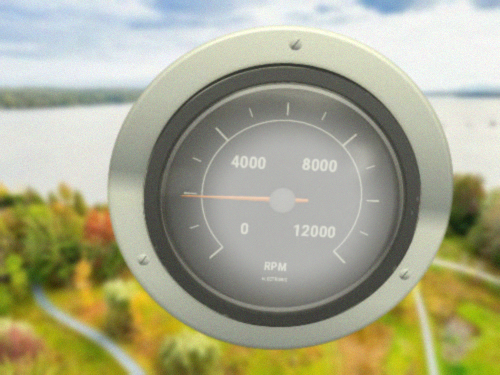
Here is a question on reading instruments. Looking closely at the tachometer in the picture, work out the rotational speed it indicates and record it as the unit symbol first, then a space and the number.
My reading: rpm 2000
